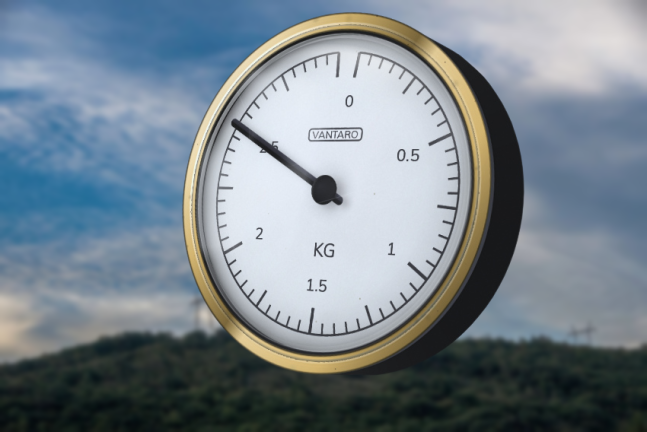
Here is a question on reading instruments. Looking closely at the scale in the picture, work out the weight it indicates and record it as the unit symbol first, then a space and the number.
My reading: kg 2.5
